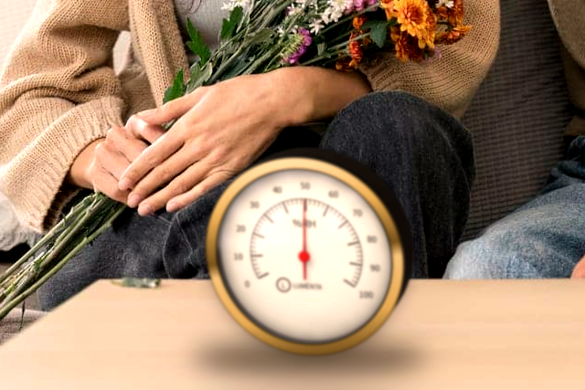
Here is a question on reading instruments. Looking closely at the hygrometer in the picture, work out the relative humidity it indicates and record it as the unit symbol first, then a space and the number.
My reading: % 50
